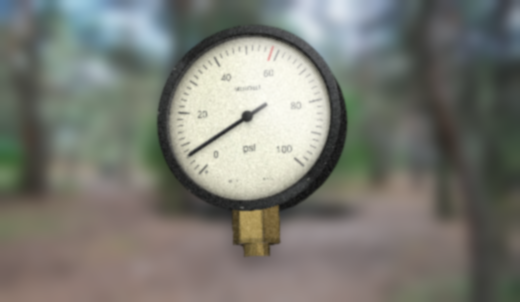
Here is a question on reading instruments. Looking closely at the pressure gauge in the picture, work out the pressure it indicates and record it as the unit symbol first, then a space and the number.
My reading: psi 6
